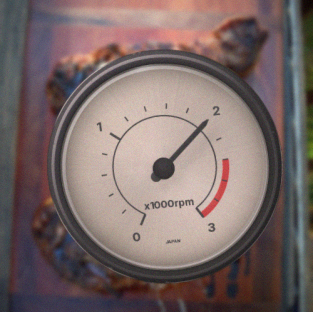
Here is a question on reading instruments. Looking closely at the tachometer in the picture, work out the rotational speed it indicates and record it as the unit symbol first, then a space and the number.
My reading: rpm 2000
